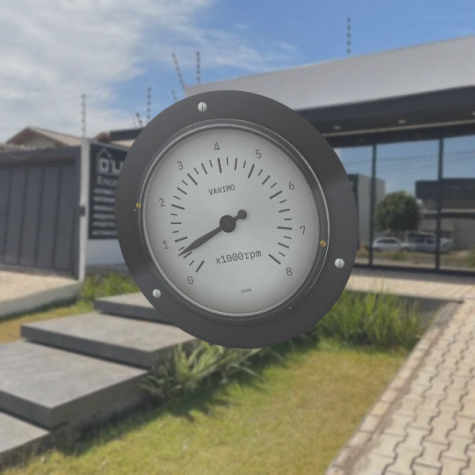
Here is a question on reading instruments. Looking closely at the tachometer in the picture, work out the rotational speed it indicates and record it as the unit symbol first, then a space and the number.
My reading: rpm 625
